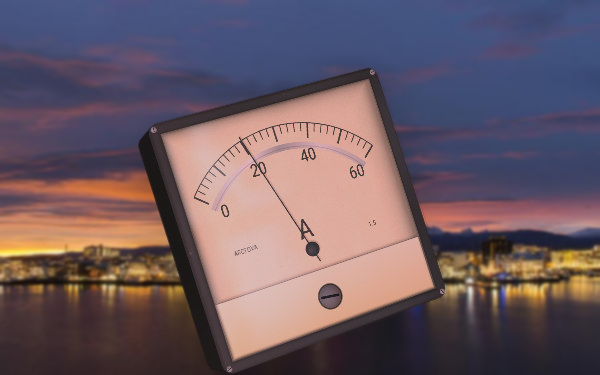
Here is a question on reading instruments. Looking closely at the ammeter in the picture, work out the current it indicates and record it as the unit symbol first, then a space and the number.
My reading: A 20
